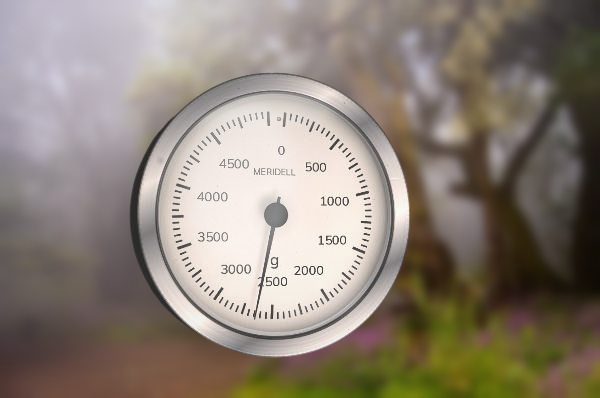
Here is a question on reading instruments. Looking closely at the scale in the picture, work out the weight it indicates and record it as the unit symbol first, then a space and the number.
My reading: g 2650
